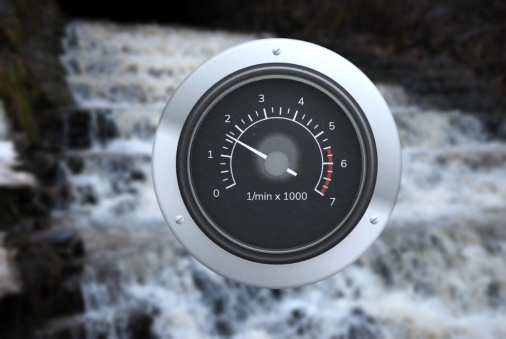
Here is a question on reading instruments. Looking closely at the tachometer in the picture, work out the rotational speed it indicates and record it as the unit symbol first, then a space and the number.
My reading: rpm 1625
